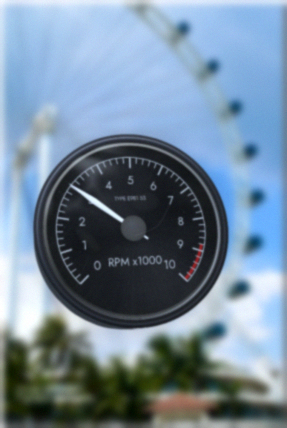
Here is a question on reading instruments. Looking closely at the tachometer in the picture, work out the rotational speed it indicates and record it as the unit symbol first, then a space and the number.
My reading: rpm 3000
